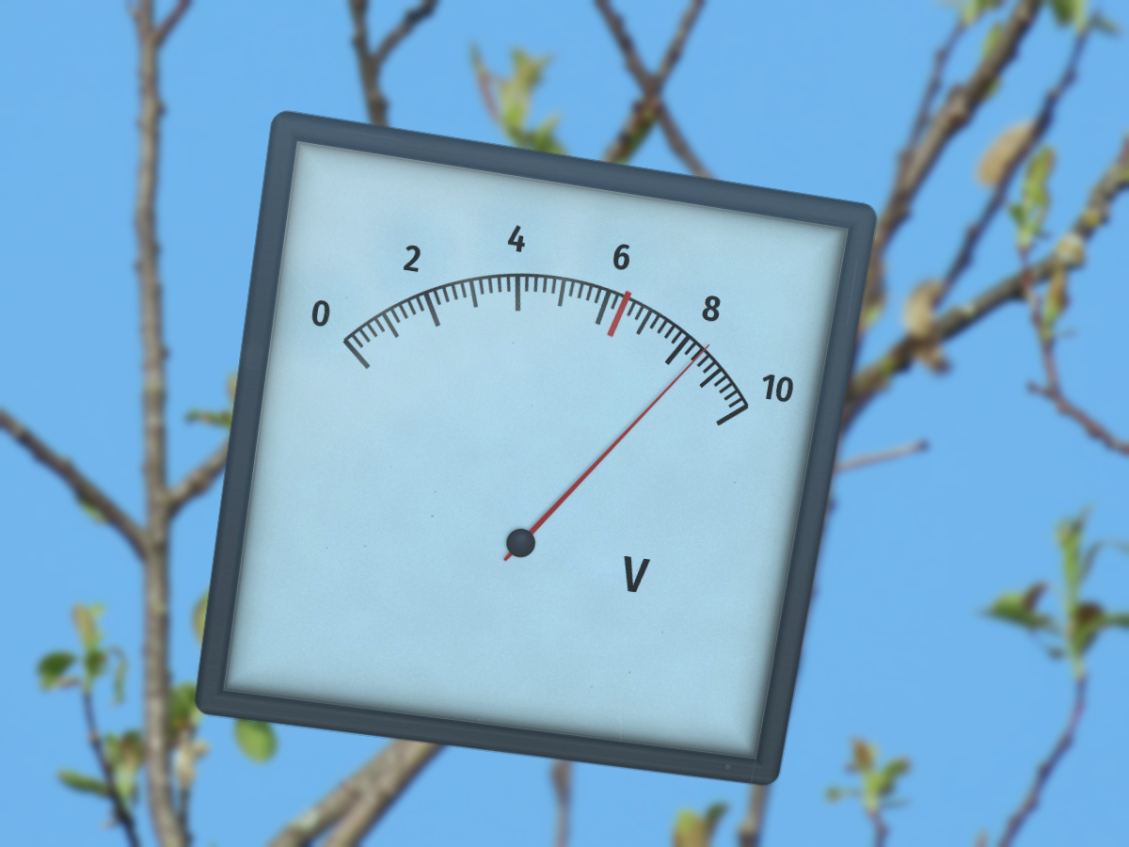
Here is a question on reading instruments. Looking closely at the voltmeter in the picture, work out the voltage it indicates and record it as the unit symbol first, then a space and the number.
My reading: V 8.4
